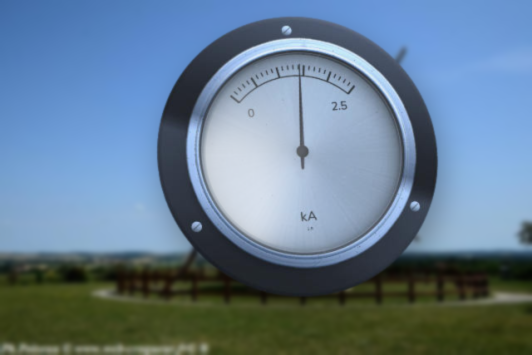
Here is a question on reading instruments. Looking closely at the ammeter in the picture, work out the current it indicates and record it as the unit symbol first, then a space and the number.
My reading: kA 1.4
